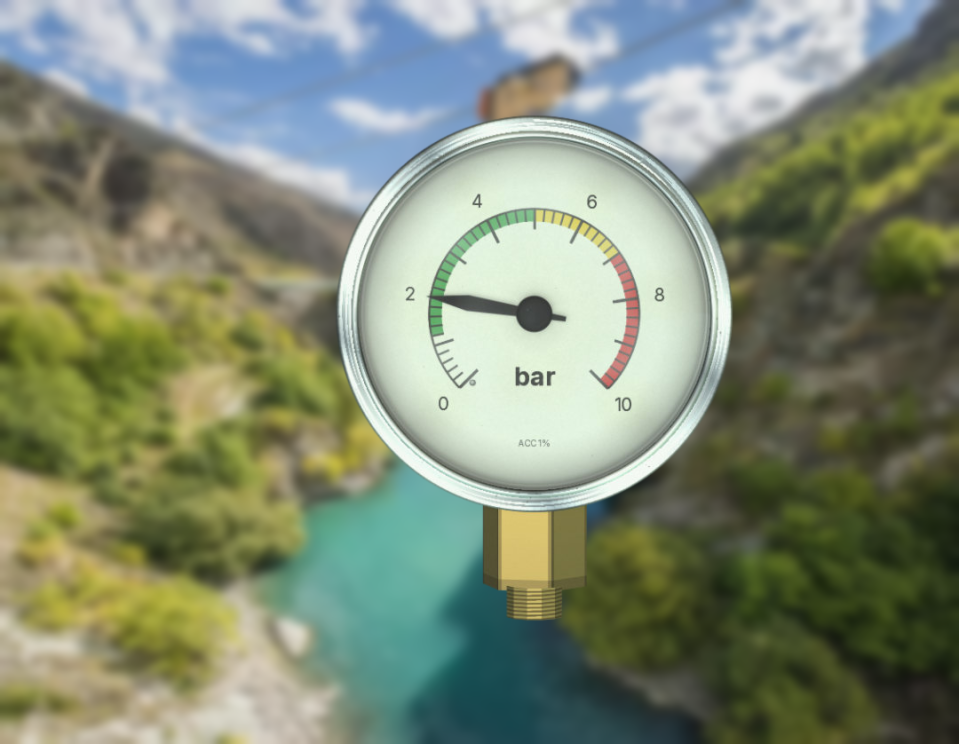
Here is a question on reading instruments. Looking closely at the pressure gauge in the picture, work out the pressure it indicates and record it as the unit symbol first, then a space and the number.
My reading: bar 2
